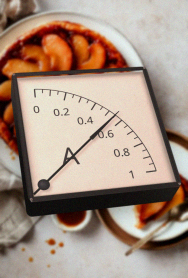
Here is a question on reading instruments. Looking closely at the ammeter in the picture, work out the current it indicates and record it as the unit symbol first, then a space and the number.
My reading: A 0.55
